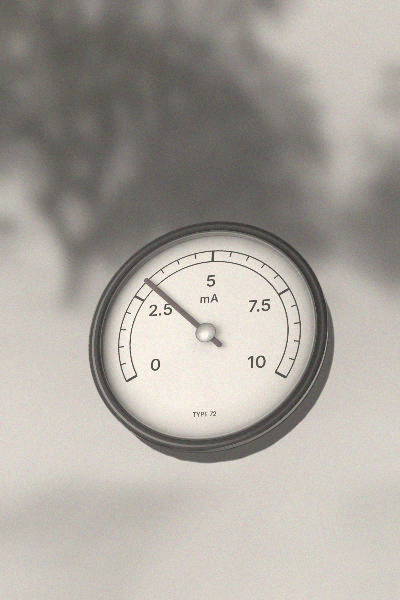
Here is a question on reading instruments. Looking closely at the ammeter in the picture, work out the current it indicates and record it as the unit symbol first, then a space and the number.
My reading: mA 3
